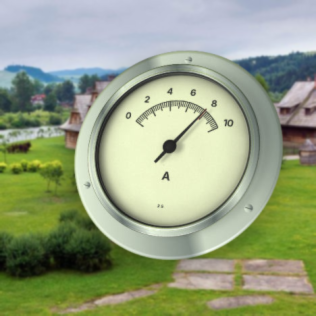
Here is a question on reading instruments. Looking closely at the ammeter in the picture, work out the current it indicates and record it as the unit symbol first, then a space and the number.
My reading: A 8
